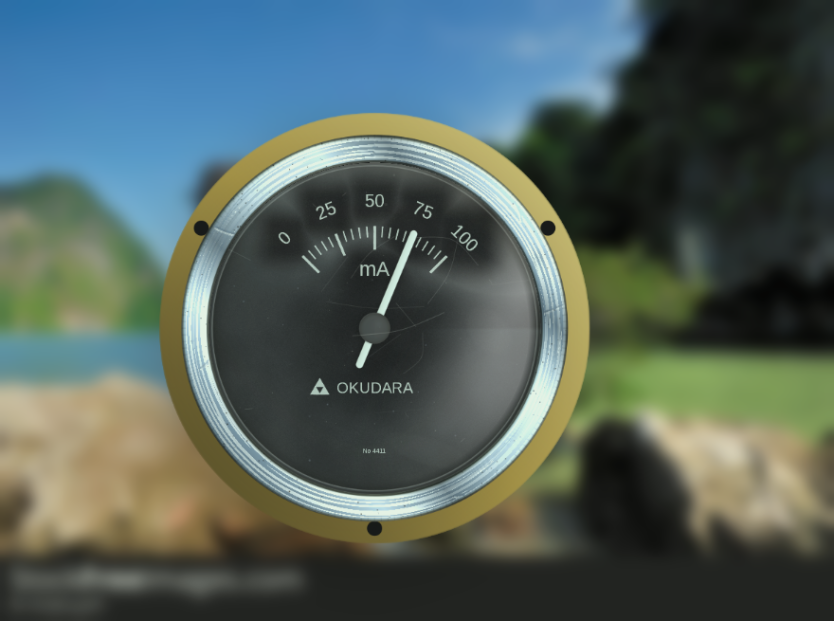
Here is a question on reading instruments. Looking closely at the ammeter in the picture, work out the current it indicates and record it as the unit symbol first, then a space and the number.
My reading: mA 75
